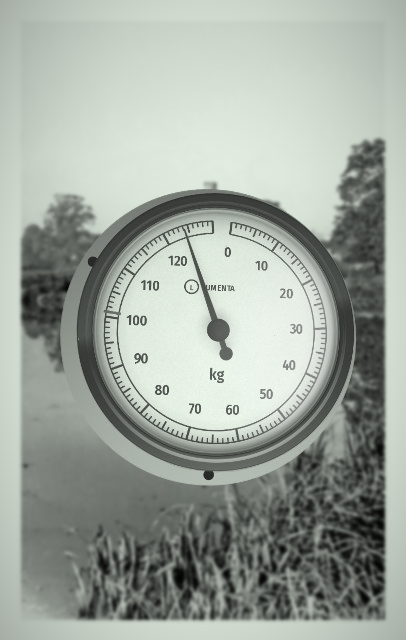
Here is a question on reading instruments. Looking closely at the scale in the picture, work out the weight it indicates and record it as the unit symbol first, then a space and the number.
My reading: kg 124
